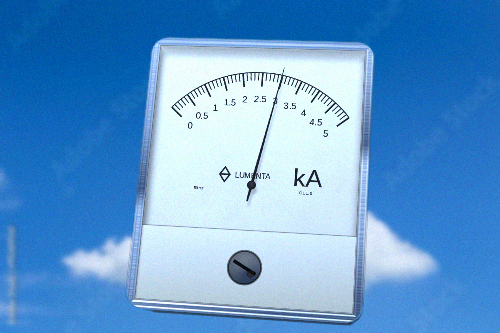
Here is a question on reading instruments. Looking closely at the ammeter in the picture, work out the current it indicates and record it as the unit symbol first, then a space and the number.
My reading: kA 3
